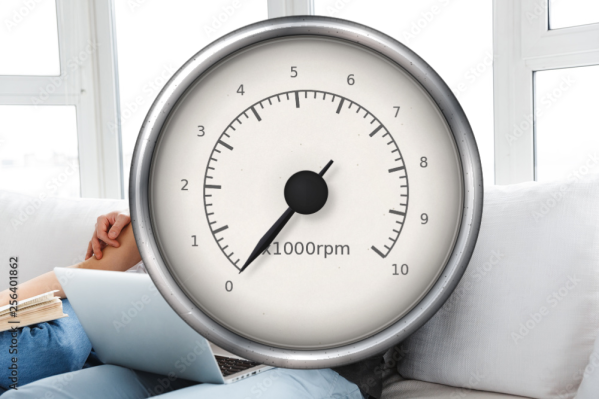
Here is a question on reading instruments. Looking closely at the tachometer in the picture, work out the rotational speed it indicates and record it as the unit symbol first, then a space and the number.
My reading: rpm 0
